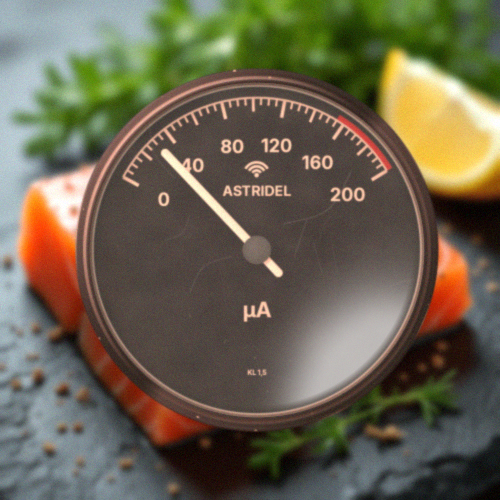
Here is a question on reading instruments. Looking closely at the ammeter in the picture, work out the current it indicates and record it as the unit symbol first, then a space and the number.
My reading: µA 30
